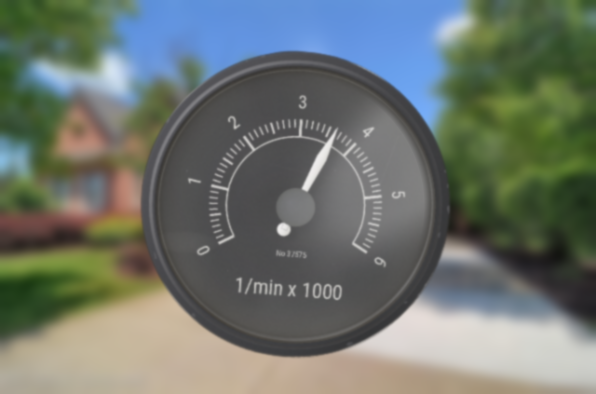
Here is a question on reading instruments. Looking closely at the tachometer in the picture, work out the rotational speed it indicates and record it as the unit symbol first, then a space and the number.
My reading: rpm 3600
